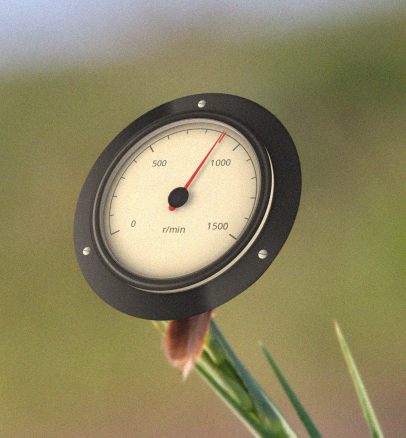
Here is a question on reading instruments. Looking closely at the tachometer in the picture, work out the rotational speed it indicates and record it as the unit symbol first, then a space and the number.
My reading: rpm 900
